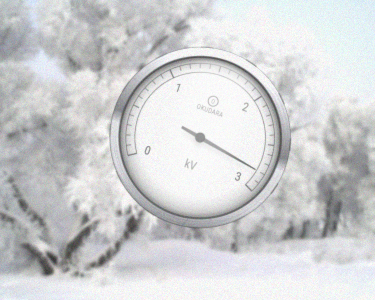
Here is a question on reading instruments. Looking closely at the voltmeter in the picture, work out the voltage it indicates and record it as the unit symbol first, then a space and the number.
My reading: kV 2.8
